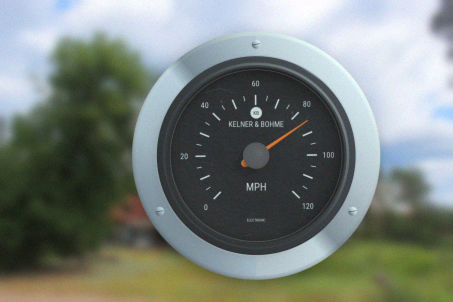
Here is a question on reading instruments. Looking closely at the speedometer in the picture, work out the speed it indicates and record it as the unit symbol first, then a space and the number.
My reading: mph 85
